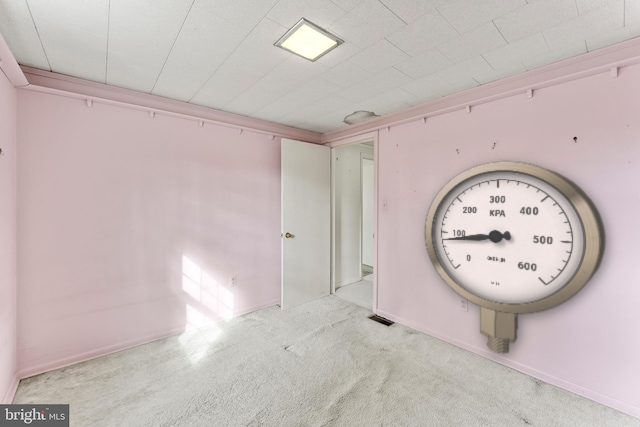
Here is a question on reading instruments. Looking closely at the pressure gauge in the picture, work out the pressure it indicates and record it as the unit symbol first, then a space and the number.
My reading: kPa 80
